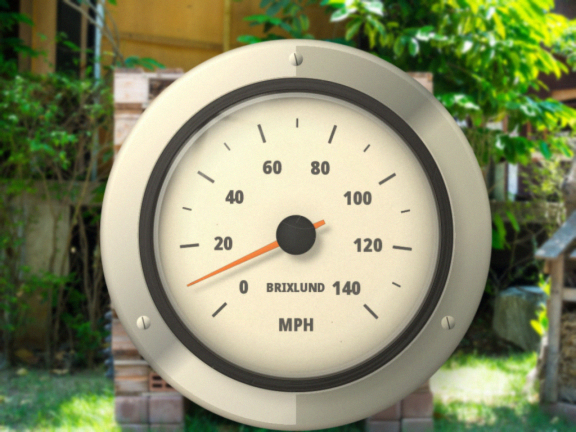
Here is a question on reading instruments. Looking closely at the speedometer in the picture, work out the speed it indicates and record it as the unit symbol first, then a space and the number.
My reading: mph 10
